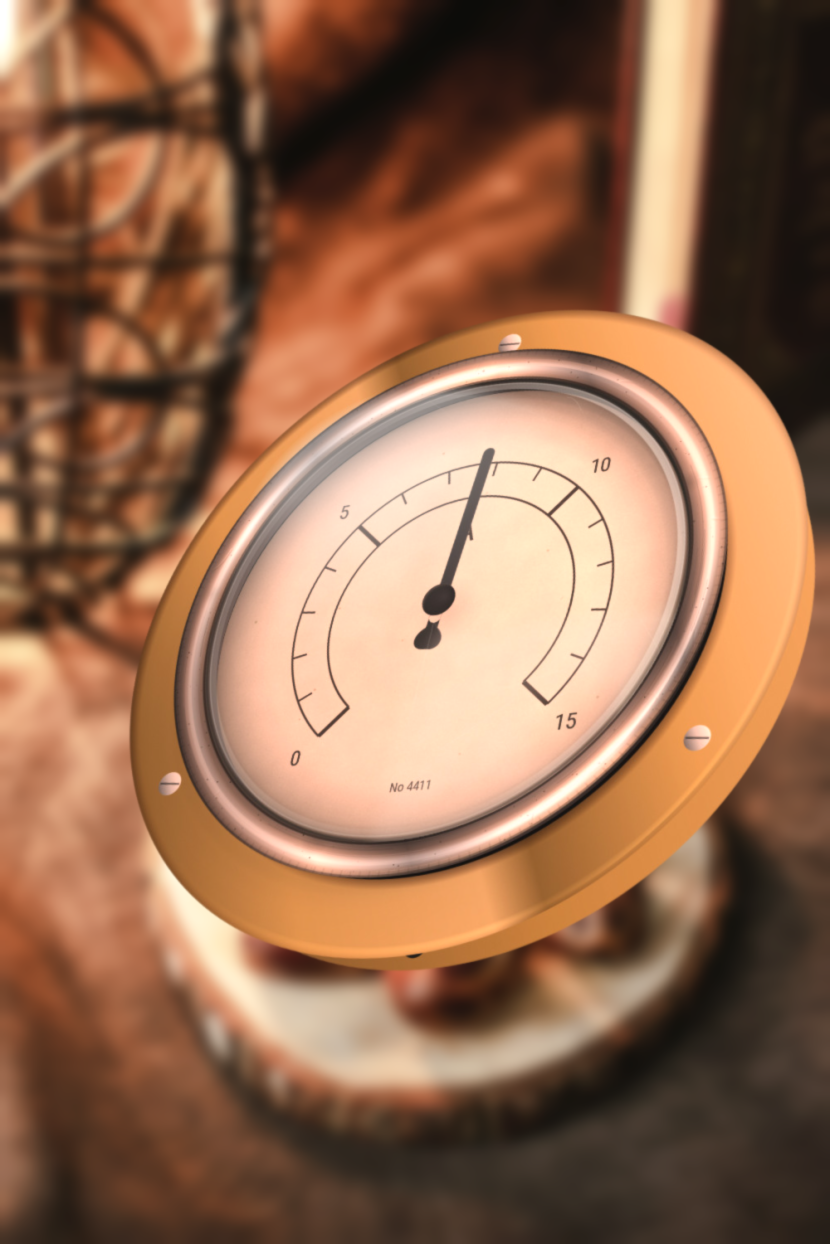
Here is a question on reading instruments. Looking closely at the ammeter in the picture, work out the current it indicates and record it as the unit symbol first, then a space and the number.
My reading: A 8
